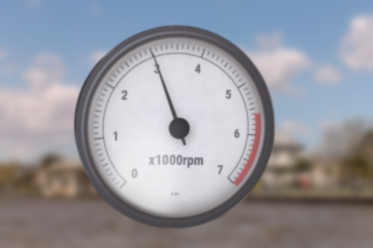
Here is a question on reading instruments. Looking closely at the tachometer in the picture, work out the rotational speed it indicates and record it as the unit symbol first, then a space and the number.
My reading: rpm 3000
